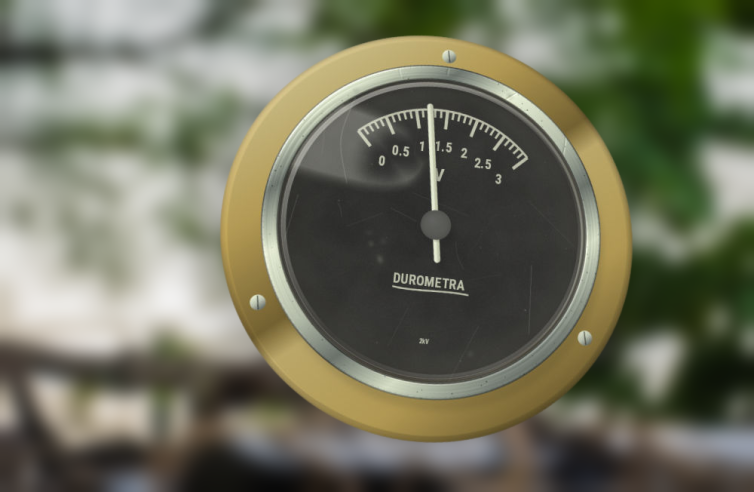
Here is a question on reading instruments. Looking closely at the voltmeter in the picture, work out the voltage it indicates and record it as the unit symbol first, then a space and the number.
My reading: V 1.2
